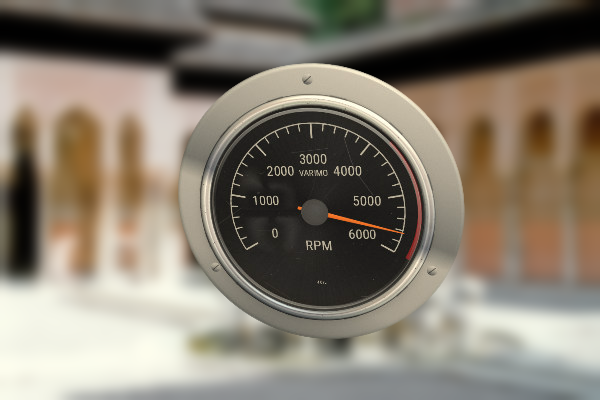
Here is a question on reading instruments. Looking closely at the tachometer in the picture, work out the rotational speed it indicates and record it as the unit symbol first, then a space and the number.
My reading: rpm 5600
